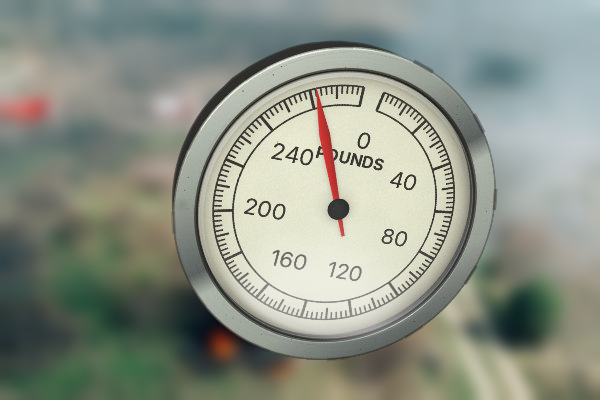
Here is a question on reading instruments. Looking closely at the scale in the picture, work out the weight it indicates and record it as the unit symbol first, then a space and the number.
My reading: lb 262
